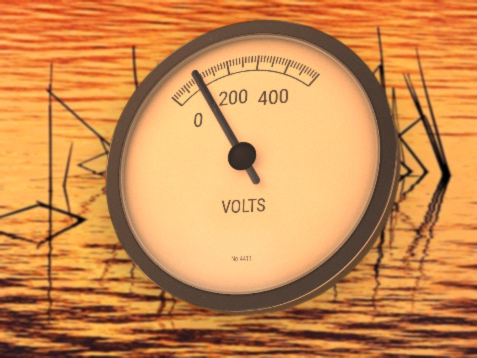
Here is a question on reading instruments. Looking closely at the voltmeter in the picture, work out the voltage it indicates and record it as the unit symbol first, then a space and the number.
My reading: V 100
